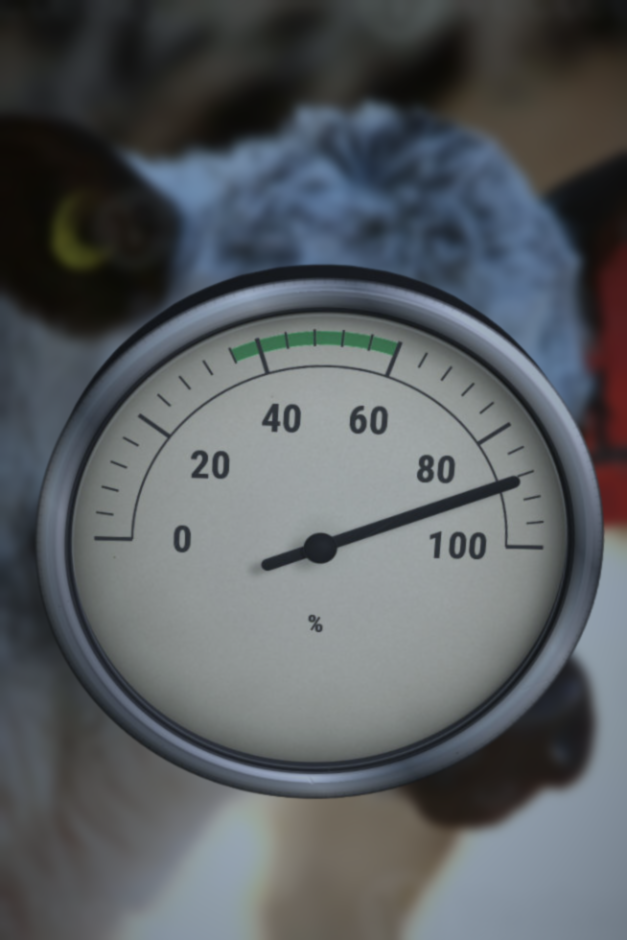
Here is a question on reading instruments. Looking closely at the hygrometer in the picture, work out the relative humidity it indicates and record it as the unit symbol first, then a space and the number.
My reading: % 88
